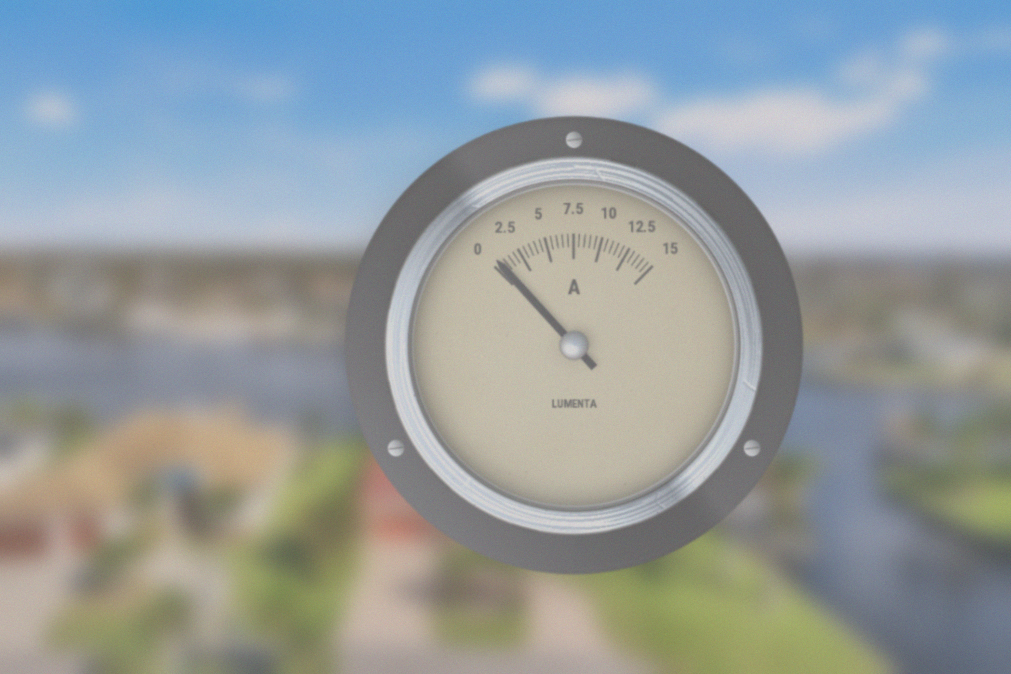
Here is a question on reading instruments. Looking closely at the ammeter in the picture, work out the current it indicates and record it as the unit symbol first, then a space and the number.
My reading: A 0.5
